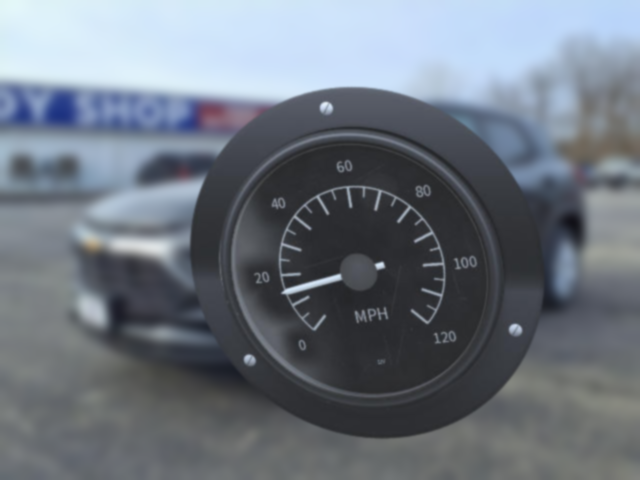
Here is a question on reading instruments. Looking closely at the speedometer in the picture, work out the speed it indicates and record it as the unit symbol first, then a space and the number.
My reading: mph 15
